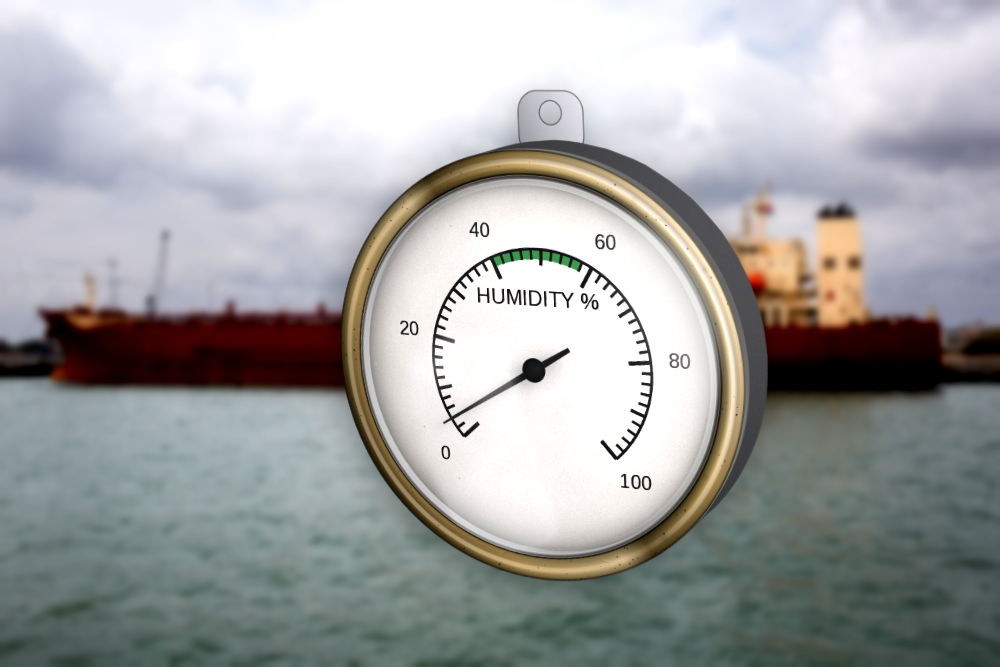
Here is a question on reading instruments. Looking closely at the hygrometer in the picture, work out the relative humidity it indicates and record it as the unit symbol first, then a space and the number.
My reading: % 4
